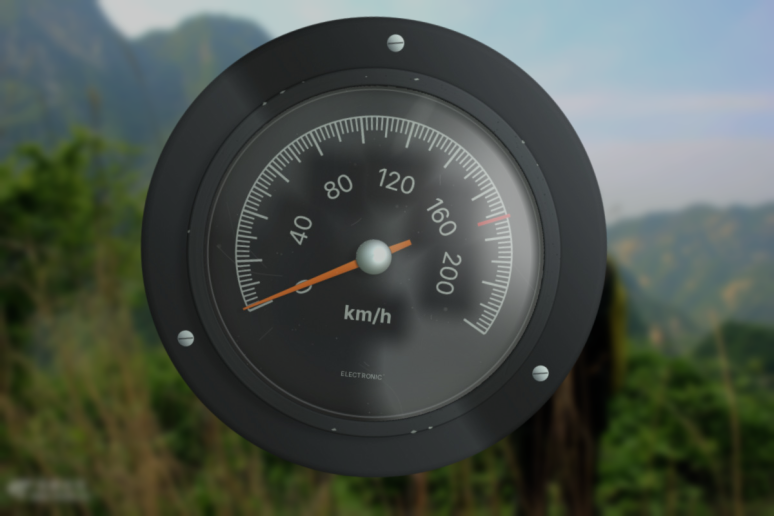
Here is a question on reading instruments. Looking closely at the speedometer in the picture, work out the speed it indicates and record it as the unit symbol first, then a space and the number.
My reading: km/h 2
